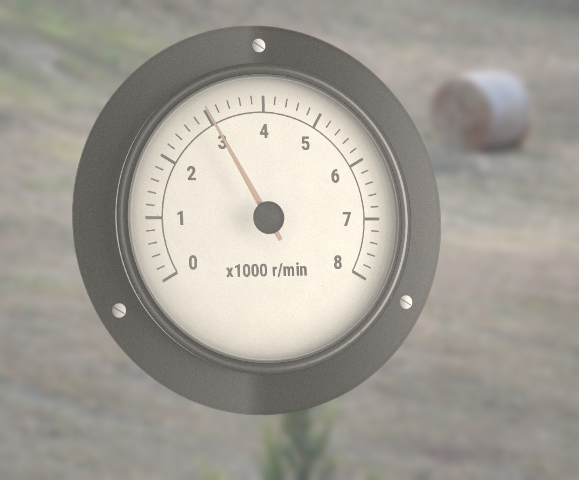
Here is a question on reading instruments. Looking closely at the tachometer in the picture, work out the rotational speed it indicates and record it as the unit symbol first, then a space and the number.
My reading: rpm 3000
